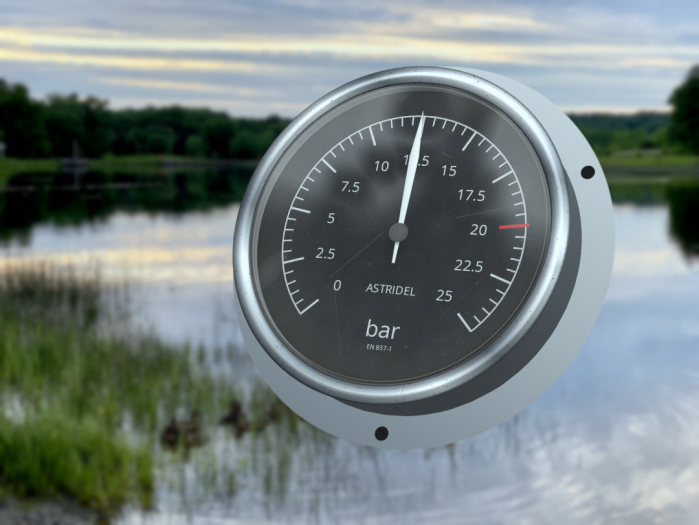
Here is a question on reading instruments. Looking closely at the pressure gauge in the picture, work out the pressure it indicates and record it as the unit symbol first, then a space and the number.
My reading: bar 12.5
